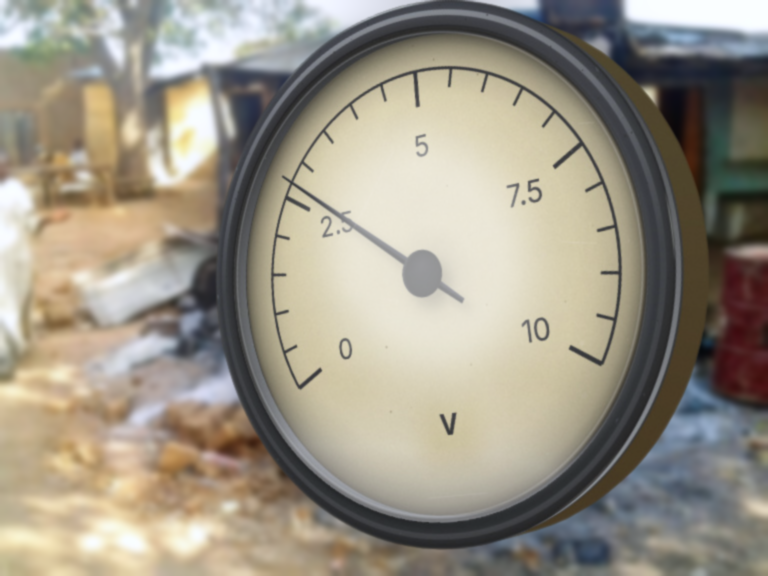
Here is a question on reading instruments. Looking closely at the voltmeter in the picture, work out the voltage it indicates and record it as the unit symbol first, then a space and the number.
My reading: V 2.75
